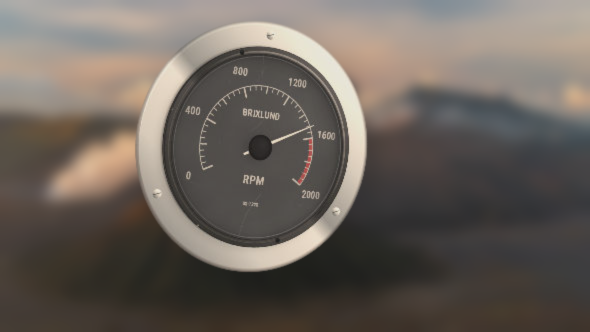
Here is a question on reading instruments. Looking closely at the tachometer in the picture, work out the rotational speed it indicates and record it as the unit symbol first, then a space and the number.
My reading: rpm 1500
